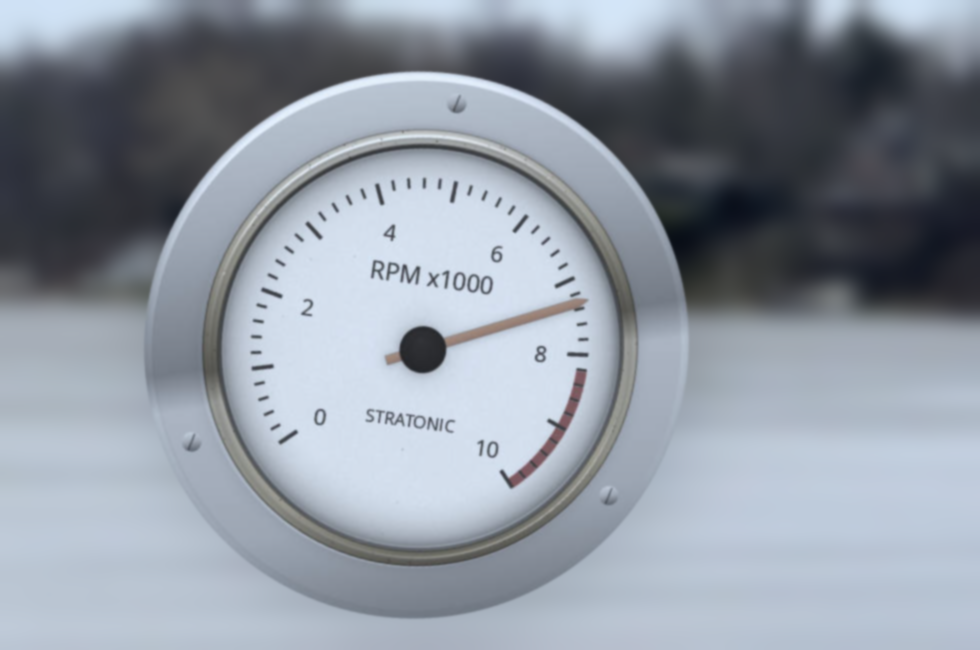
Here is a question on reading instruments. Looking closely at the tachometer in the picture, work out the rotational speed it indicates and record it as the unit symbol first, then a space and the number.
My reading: rpm 7300
